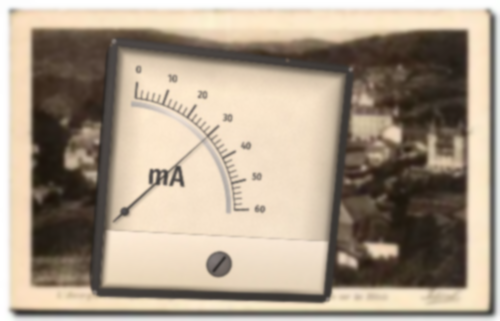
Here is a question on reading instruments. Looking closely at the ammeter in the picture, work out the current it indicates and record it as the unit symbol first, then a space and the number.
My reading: mA 30
